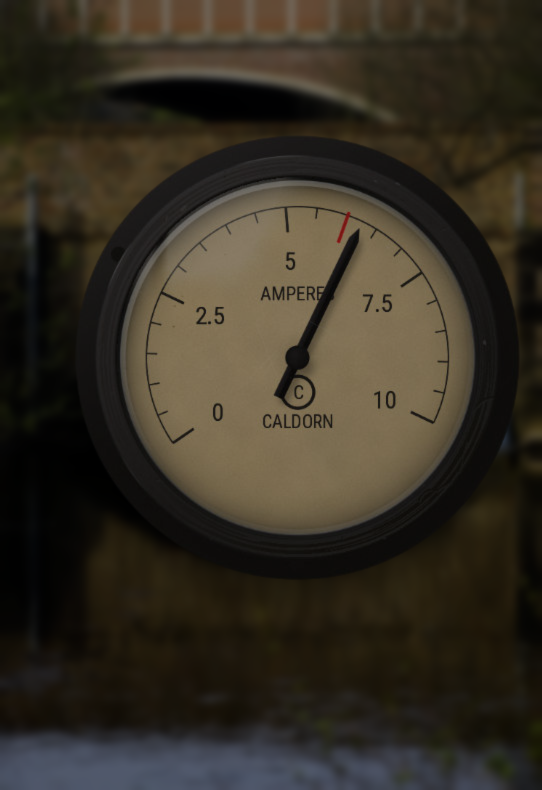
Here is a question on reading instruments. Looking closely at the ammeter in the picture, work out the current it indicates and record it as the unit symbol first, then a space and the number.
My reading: A 6.25
